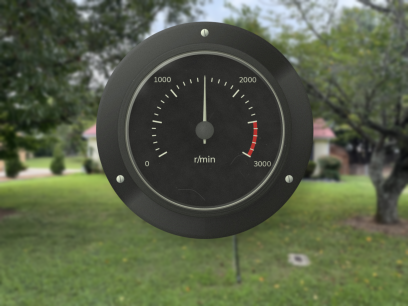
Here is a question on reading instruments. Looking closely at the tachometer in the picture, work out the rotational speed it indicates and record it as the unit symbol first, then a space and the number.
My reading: rpm 1500
